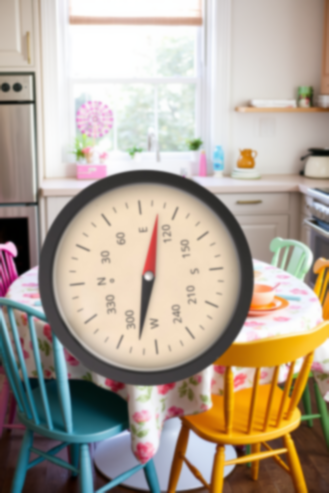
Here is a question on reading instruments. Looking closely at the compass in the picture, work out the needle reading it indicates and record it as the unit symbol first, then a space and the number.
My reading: ° 105
